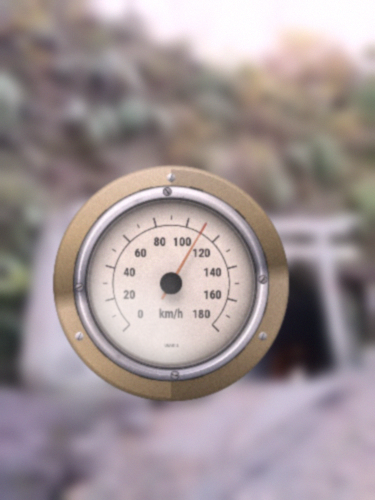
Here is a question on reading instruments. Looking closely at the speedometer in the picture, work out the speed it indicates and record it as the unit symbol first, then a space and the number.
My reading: km/h 110
